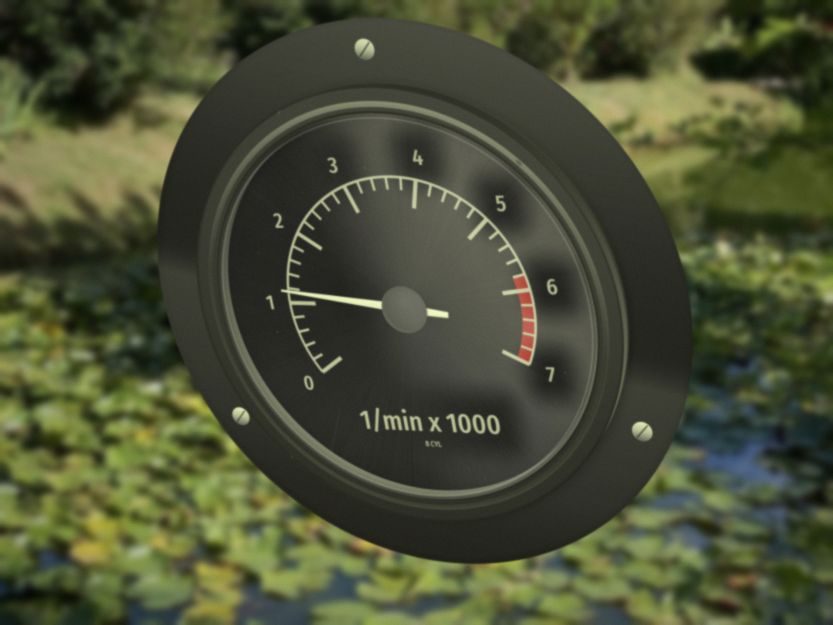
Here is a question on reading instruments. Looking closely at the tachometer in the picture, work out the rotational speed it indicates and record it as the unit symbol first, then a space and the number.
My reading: rpm 1200
